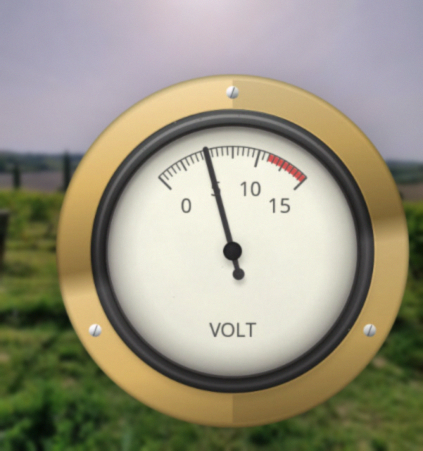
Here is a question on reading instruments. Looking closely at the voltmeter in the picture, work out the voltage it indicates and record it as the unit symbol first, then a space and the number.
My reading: V 5
